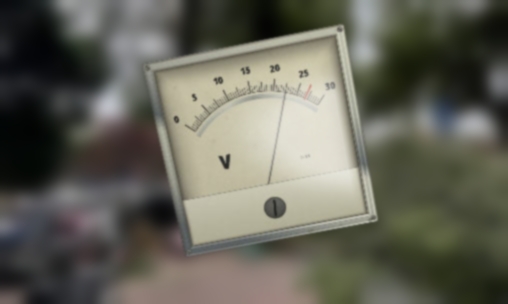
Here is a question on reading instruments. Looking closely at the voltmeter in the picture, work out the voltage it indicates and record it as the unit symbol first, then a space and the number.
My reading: V 22.5
